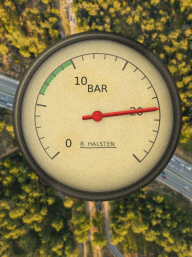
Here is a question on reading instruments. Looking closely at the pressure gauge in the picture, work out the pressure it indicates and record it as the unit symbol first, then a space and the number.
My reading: bar 20
